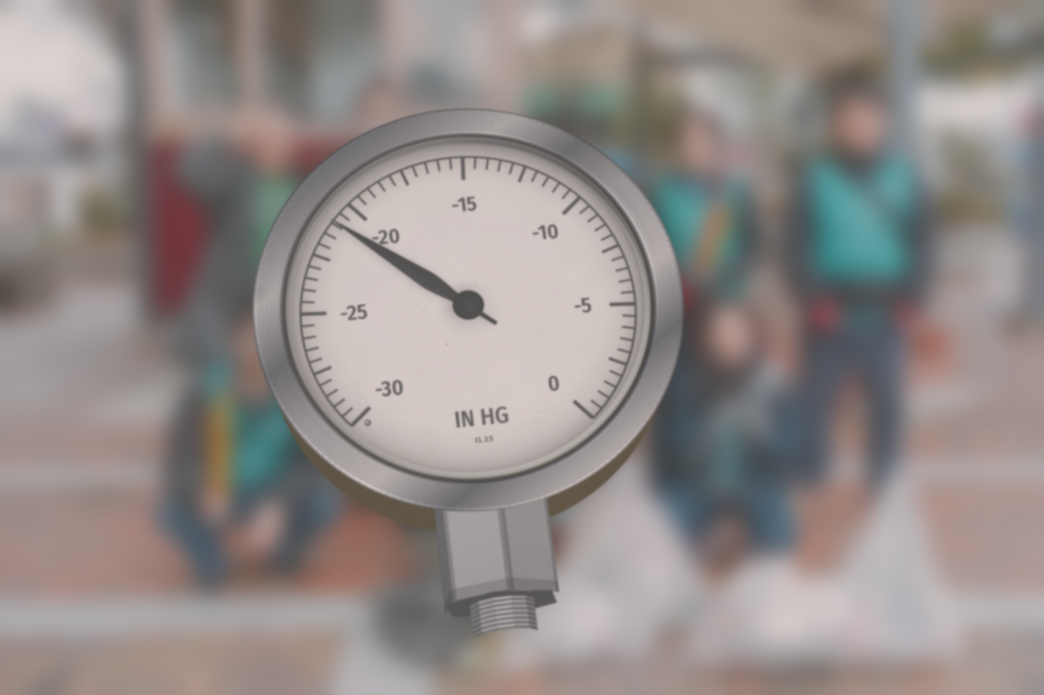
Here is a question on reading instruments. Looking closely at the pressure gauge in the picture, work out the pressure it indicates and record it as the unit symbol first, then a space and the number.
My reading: inHg -21
